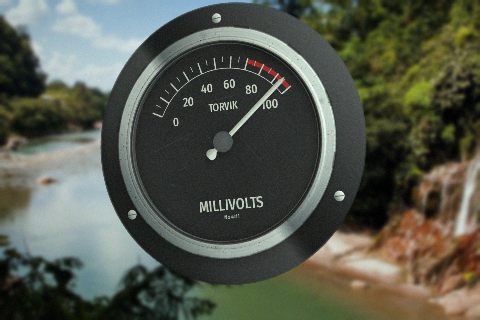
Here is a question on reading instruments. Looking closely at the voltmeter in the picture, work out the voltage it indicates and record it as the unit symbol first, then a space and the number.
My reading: mV 95
